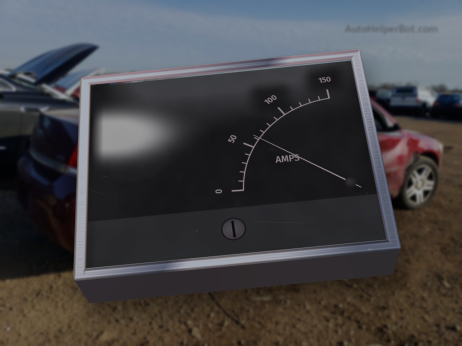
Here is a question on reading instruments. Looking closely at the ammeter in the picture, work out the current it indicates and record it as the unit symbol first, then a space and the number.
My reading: A 60
